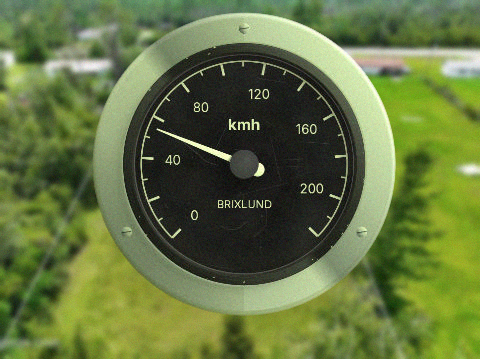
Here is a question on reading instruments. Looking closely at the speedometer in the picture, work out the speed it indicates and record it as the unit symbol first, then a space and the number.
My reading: km/h 55
